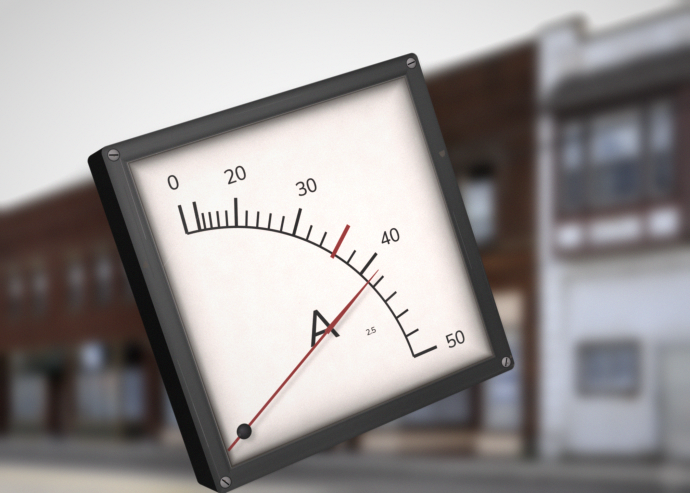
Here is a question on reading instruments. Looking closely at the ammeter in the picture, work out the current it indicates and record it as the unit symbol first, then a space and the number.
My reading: A 41
